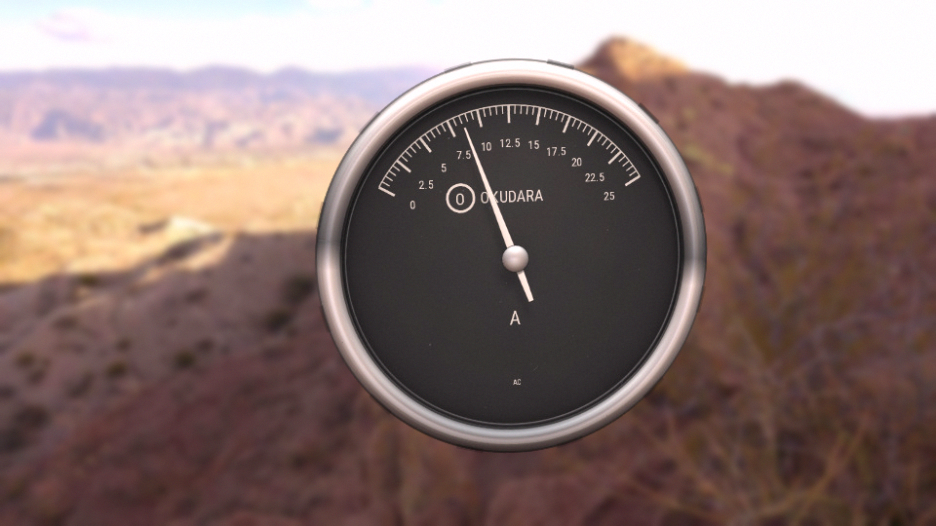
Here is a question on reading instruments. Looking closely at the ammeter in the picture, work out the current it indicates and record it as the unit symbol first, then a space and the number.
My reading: A 8.5
